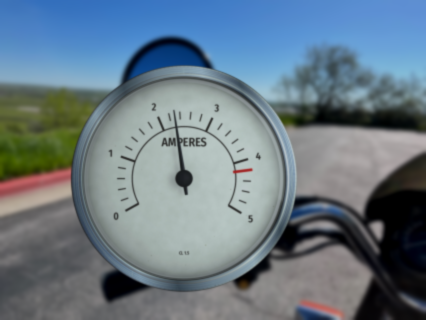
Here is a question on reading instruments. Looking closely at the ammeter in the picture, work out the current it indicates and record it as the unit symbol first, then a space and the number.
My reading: A 2.3
